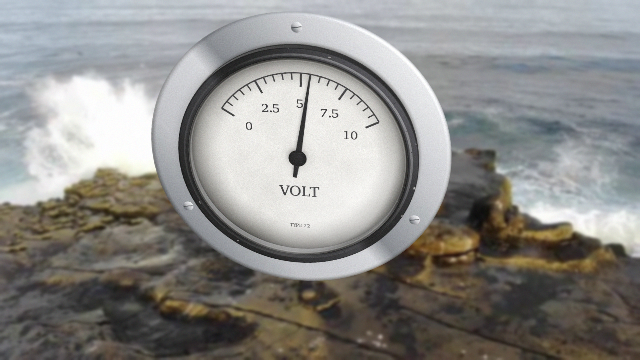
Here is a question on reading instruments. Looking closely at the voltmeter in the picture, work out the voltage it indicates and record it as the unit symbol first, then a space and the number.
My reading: V 5.5
